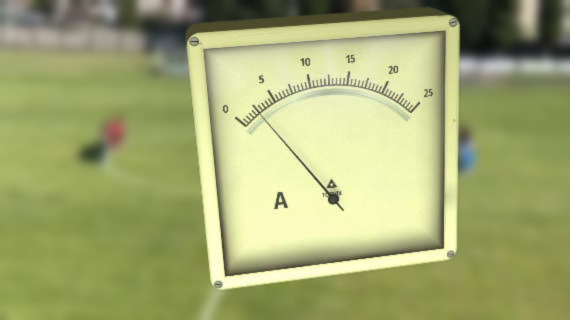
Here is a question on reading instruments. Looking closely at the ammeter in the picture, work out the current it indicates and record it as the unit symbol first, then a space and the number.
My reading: A 2.5
